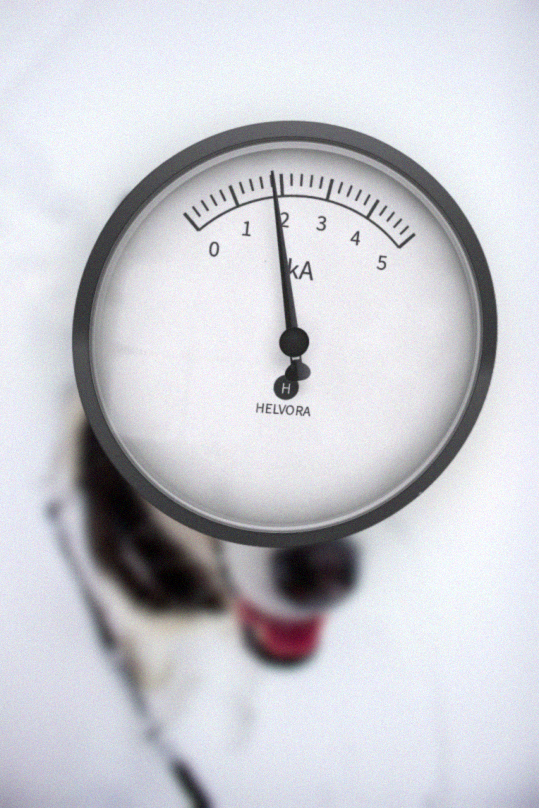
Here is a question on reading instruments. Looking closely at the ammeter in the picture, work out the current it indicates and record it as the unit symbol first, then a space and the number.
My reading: kA 1.8
